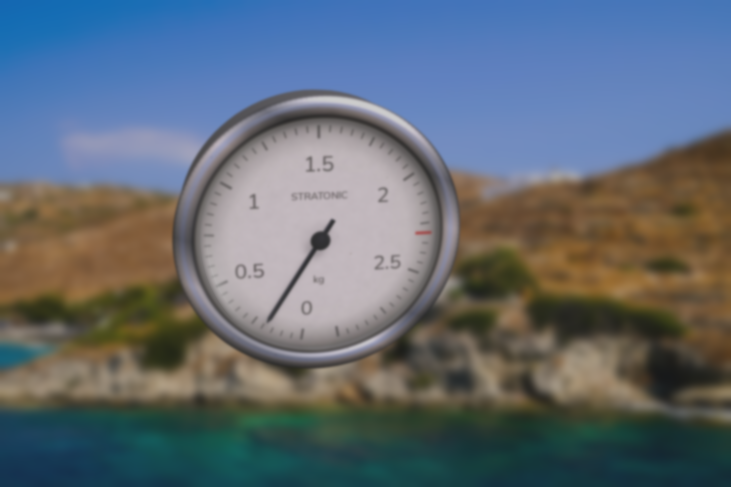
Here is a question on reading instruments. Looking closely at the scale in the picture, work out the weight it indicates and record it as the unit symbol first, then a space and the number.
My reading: kg 0.2
